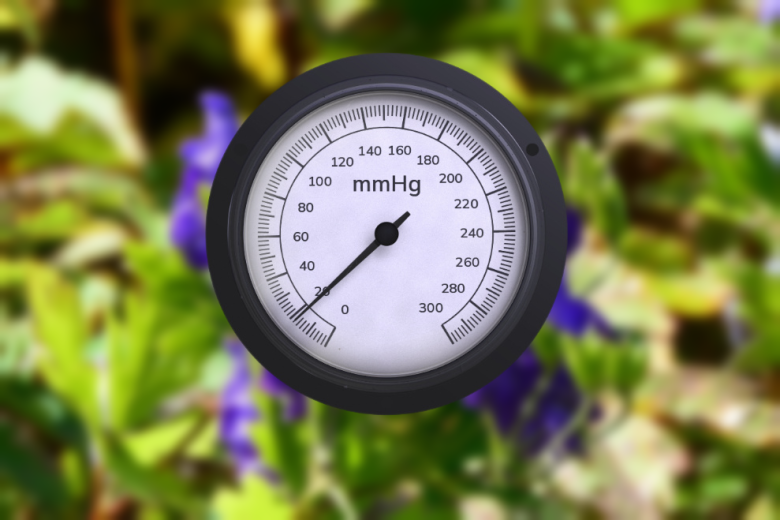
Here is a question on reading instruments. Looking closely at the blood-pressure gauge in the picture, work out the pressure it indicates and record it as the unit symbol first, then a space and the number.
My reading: mmHg 18
